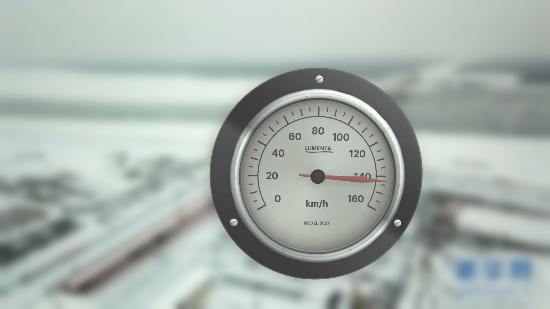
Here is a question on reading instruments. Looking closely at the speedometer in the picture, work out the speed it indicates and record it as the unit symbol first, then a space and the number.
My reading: km/h 142.5
